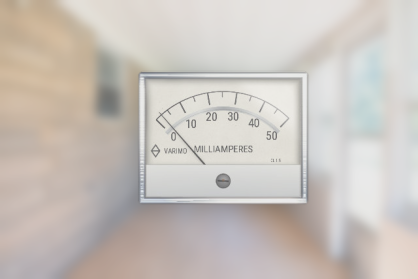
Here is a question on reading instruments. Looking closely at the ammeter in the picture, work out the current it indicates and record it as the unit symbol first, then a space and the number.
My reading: mA 2.5
